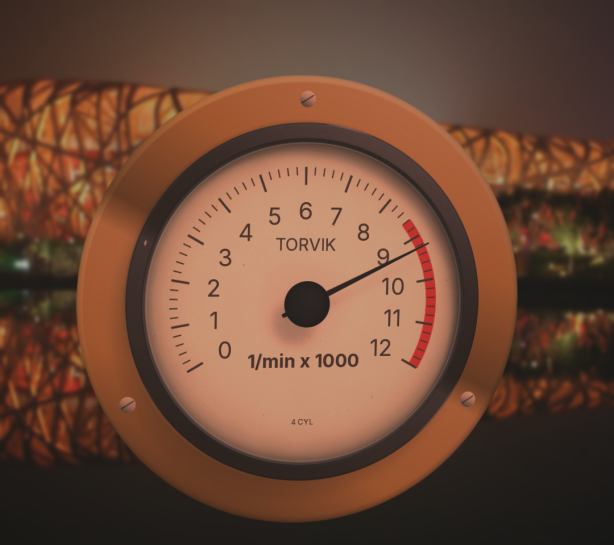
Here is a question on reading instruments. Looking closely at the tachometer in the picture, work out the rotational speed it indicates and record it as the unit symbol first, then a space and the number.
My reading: rpm 9200
